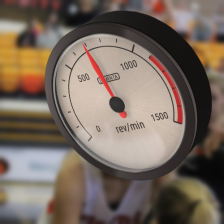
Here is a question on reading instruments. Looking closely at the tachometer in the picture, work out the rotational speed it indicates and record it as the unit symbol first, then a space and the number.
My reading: rpm 700
